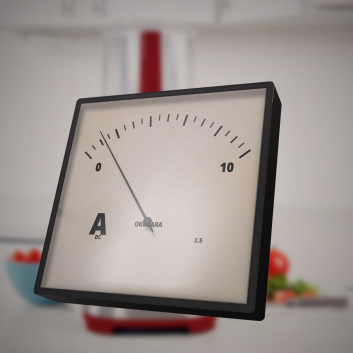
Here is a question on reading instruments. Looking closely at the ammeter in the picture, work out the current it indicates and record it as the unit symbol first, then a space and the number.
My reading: A 1.25
